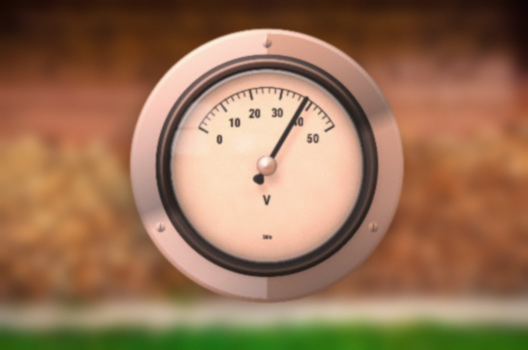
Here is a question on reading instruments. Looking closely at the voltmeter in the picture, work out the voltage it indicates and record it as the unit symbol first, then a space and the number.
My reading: V 38
